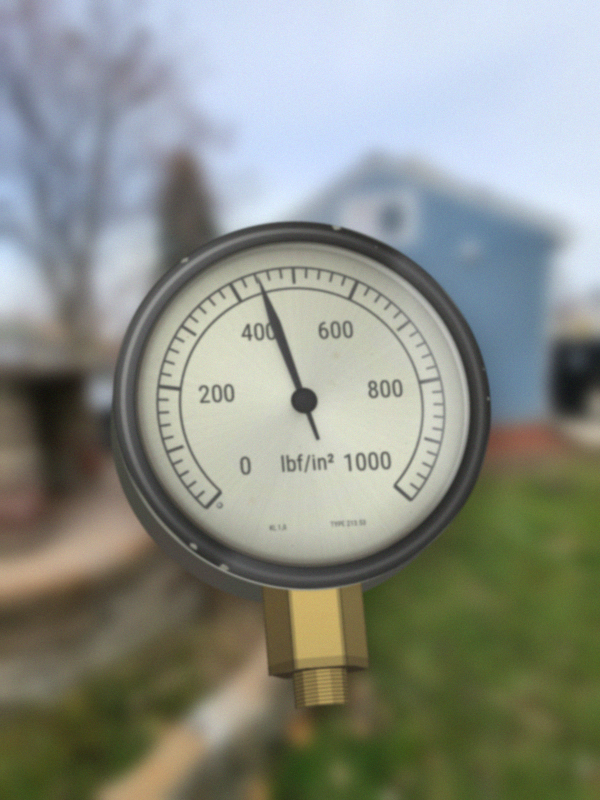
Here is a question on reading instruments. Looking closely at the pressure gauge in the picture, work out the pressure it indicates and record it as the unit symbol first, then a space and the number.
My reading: psi 440
